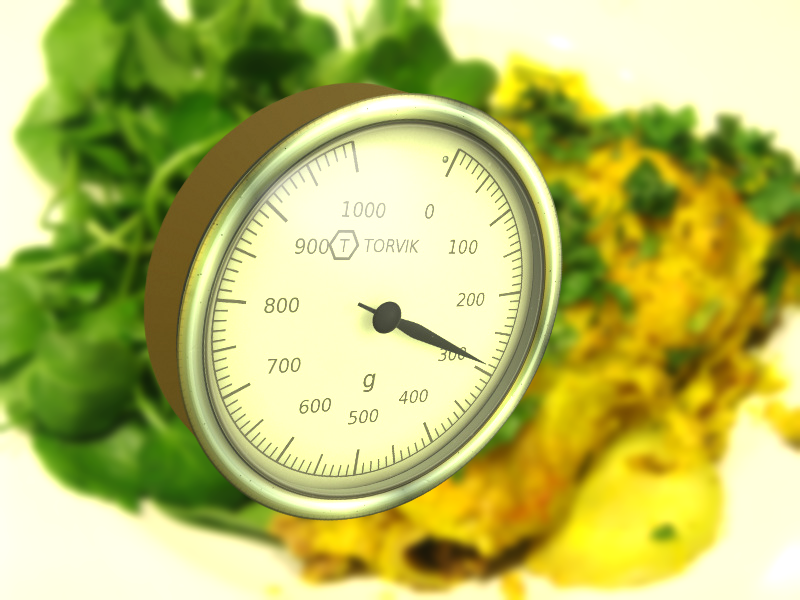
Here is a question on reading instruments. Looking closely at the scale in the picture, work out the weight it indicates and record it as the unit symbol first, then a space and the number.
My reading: g 290
